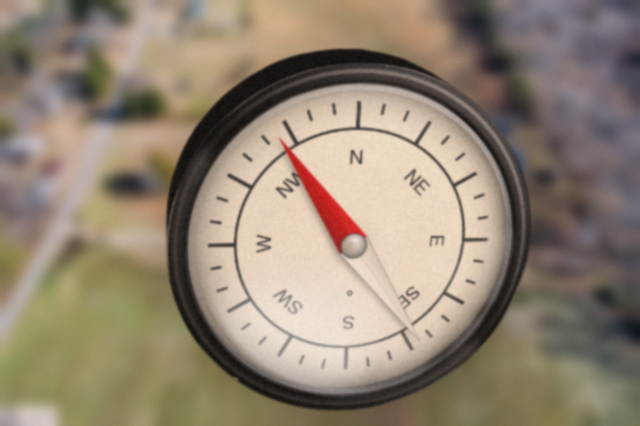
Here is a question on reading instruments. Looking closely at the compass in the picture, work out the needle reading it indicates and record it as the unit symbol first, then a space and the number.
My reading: ° 325
